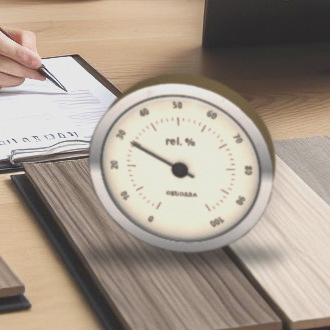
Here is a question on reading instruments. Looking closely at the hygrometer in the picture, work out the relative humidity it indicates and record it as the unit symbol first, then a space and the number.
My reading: % 30
